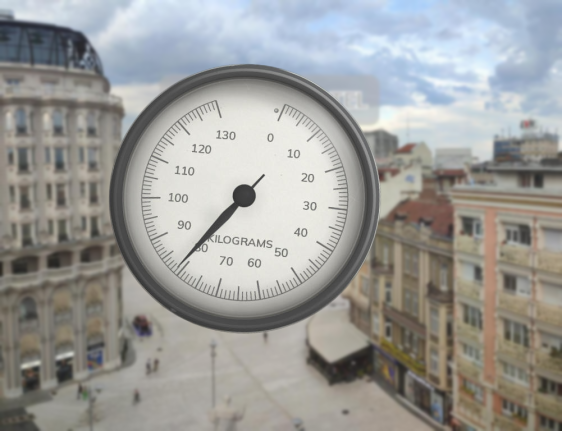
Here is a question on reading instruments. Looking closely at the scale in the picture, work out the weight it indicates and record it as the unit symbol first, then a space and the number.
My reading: kg 81
